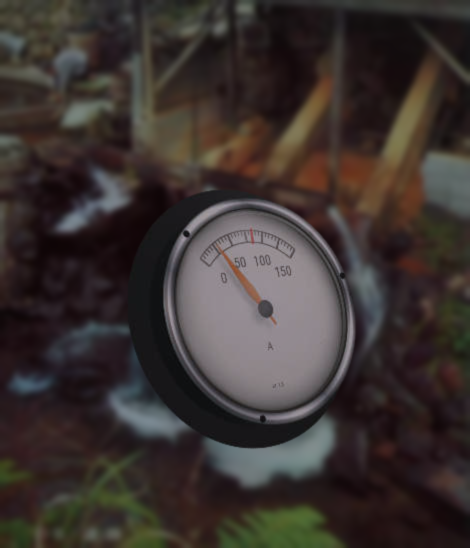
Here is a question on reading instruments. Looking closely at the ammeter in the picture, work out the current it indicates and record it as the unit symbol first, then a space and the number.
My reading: A 25
